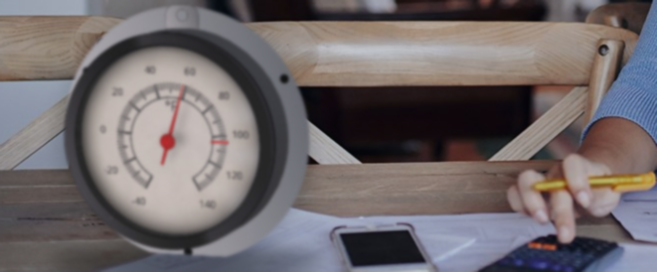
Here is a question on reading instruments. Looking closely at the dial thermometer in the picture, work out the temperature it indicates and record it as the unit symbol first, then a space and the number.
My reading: °F 60
